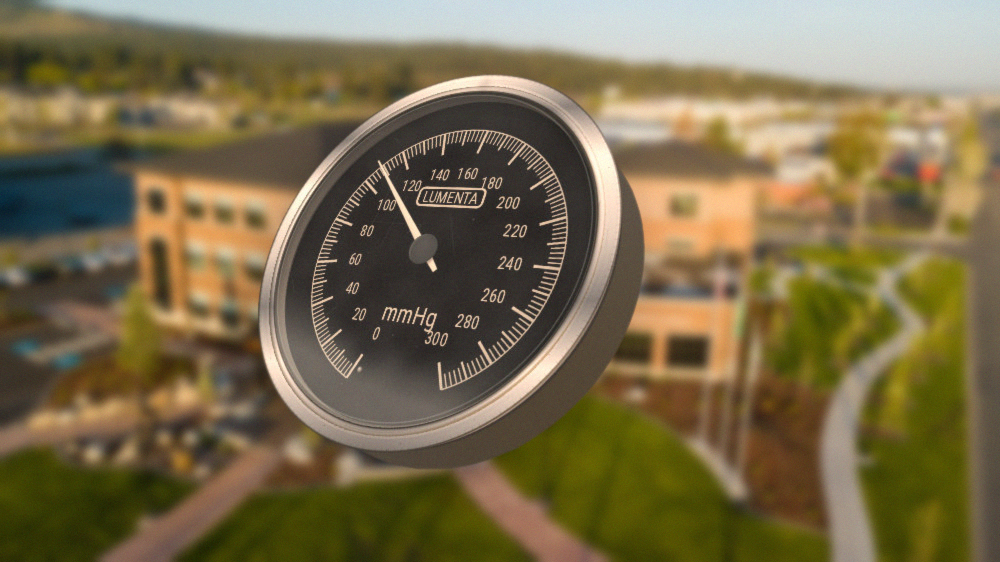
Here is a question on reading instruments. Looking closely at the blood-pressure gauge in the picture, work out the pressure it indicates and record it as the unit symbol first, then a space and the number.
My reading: mmHg 110
